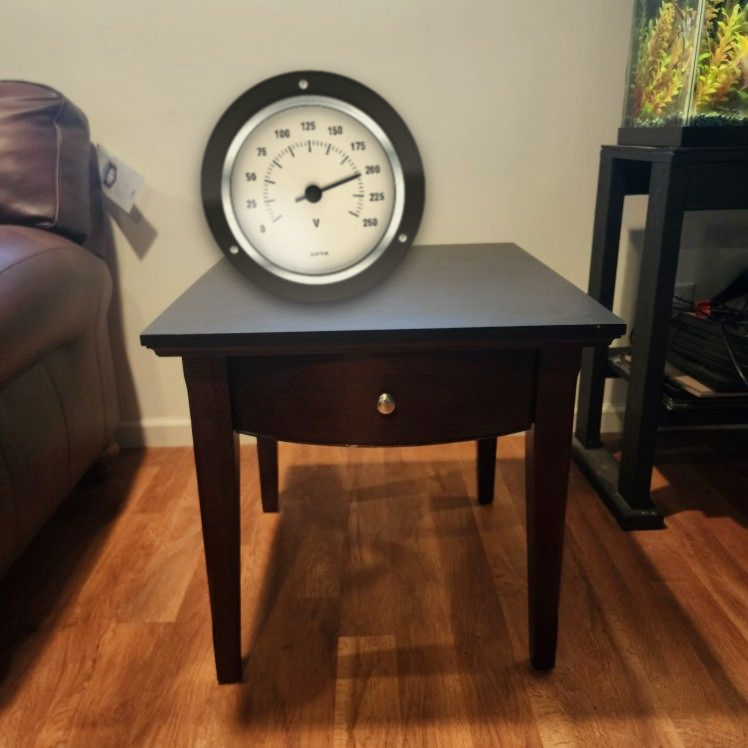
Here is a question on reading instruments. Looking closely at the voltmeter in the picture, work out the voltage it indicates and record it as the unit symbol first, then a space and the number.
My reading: V 200
